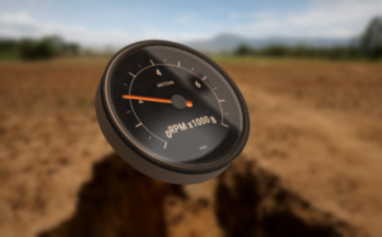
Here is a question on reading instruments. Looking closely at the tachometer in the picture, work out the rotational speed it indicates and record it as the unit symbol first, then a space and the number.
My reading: rpm 2000
